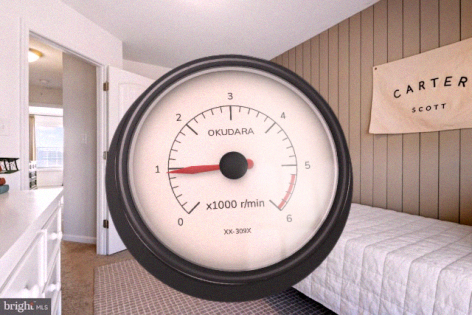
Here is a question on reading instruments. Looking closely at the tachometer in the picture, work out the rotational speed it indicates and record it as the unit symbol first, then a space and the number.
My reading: rpm 900
